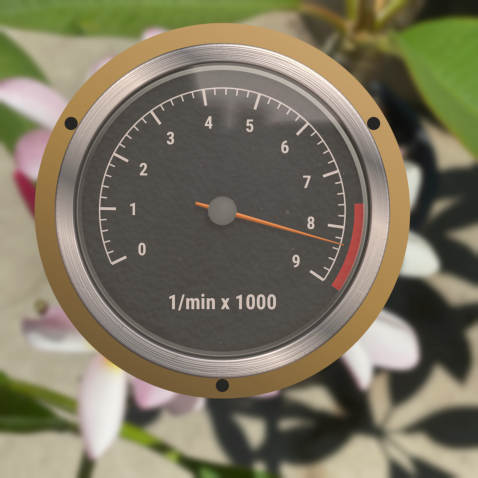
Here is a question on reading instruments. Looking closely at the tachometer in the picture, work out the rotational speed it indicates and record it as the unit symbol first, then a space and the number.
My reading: rpm 8300
